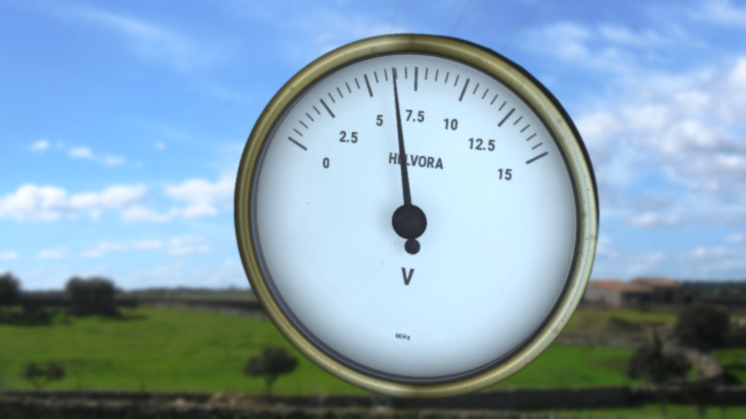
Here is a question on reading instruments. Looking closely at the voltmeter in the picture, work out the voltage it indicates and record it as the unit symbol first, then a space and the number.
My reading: V 6.5
